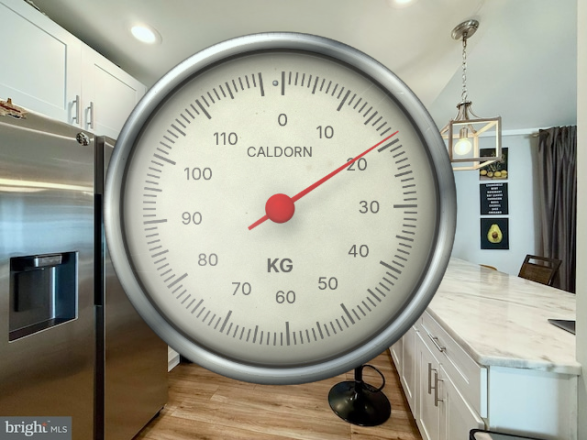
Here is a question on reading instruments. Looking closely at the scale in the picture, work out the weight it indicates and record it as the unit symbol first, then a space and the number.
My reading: kg 19
